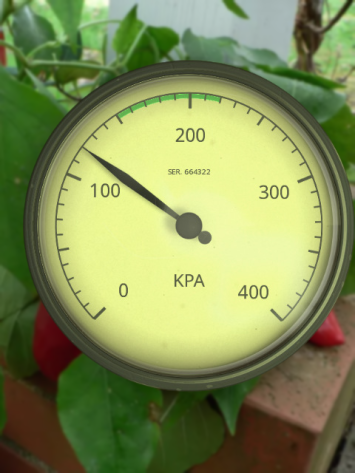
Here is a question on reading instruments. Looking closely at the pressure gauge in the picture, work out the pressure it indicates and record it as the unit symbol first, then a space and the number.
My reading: kPa 120
